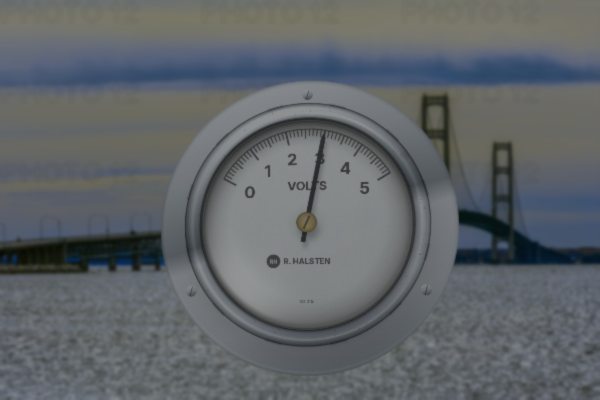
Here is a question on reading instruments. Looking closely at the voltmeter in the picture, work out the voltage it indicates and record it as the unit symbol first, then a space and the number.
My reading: V 3
